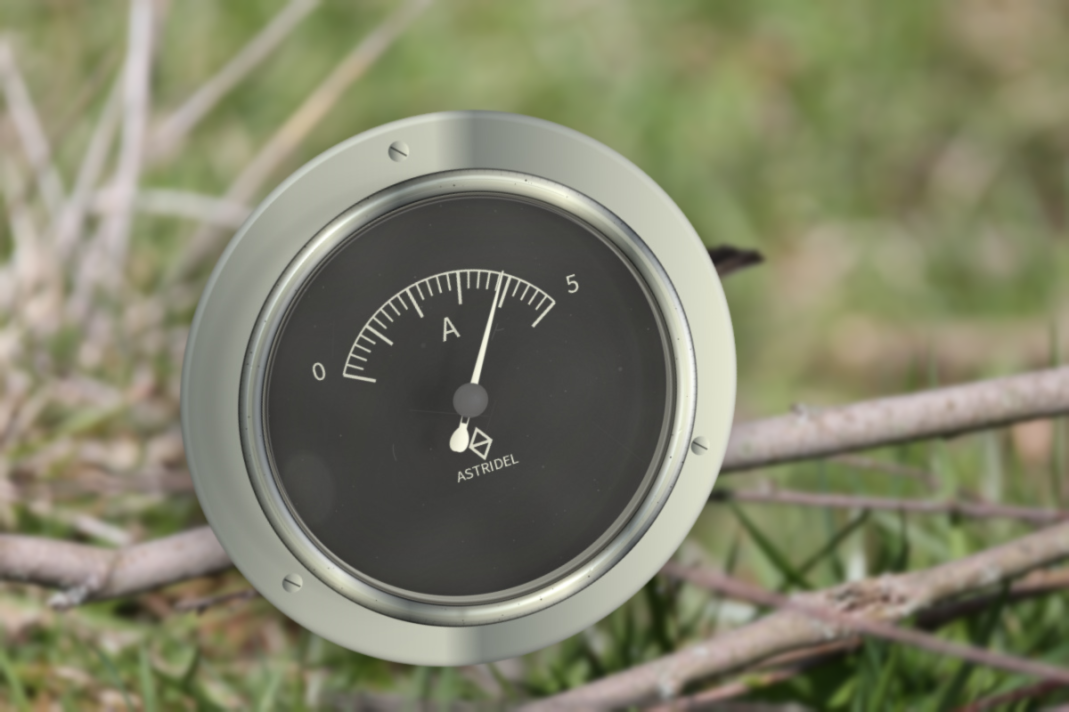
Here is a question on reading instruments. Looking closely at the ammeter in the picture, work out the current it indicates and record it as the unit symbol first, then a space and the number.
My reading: A 3.8
